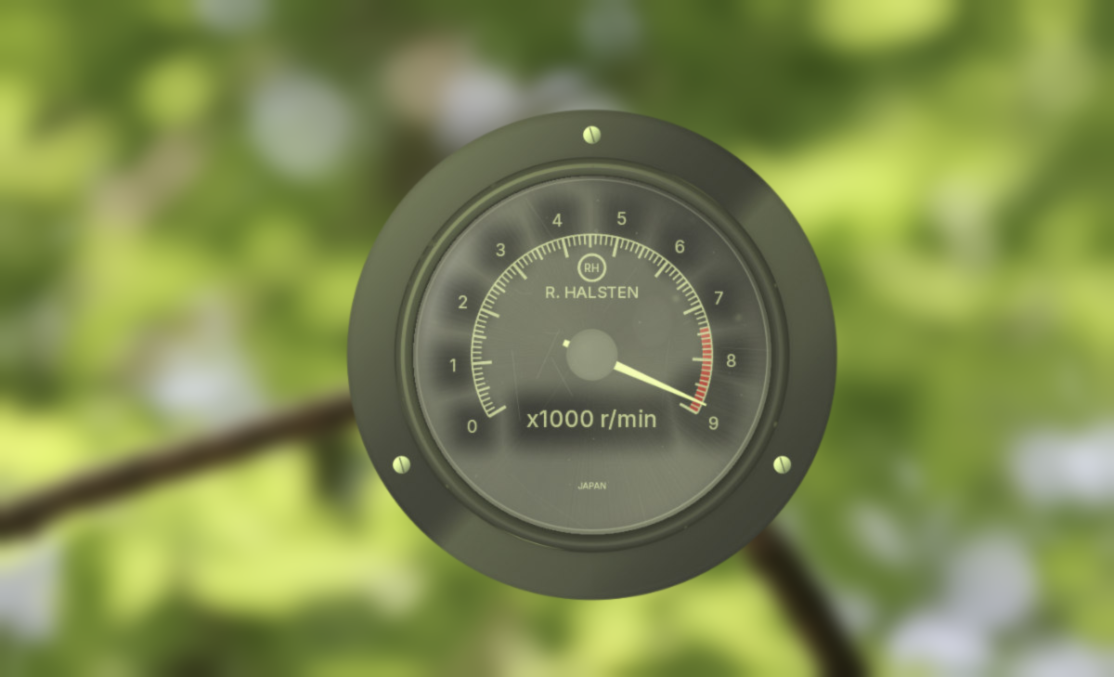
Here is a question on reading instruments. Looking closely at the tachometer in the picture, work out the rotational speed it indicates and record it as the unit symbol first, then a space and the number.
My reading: rpm 8800
